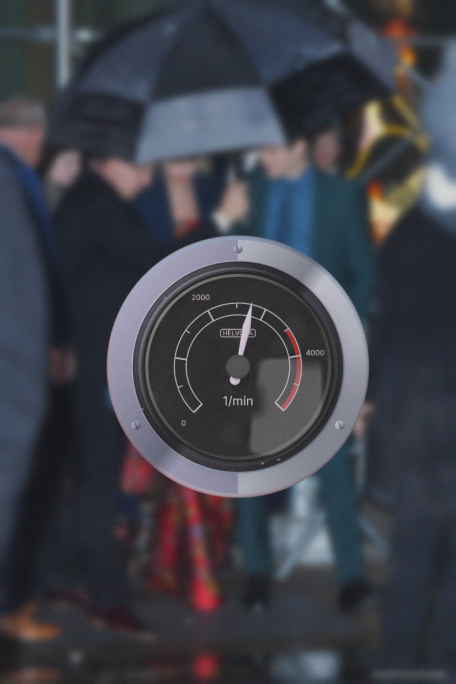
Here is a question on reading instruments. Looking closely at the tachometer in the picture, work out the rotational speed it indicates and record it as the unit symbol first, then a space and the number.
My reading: rpm 2750
